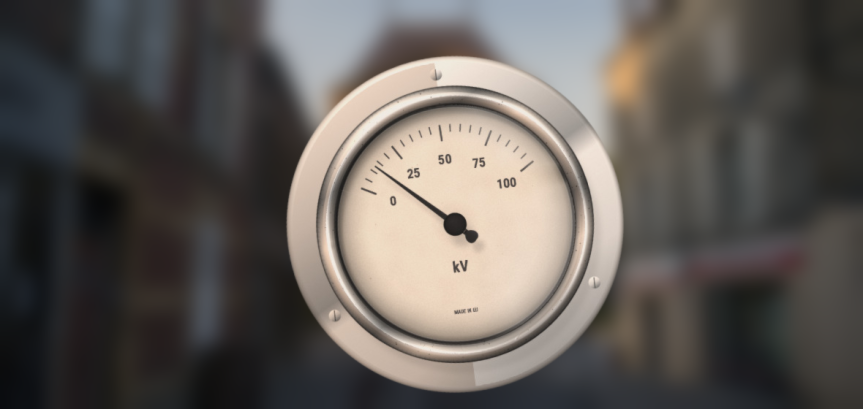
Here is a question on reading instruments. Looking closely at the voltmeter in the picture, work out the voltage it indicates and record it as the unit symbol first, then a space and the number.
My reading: kV 12.5
